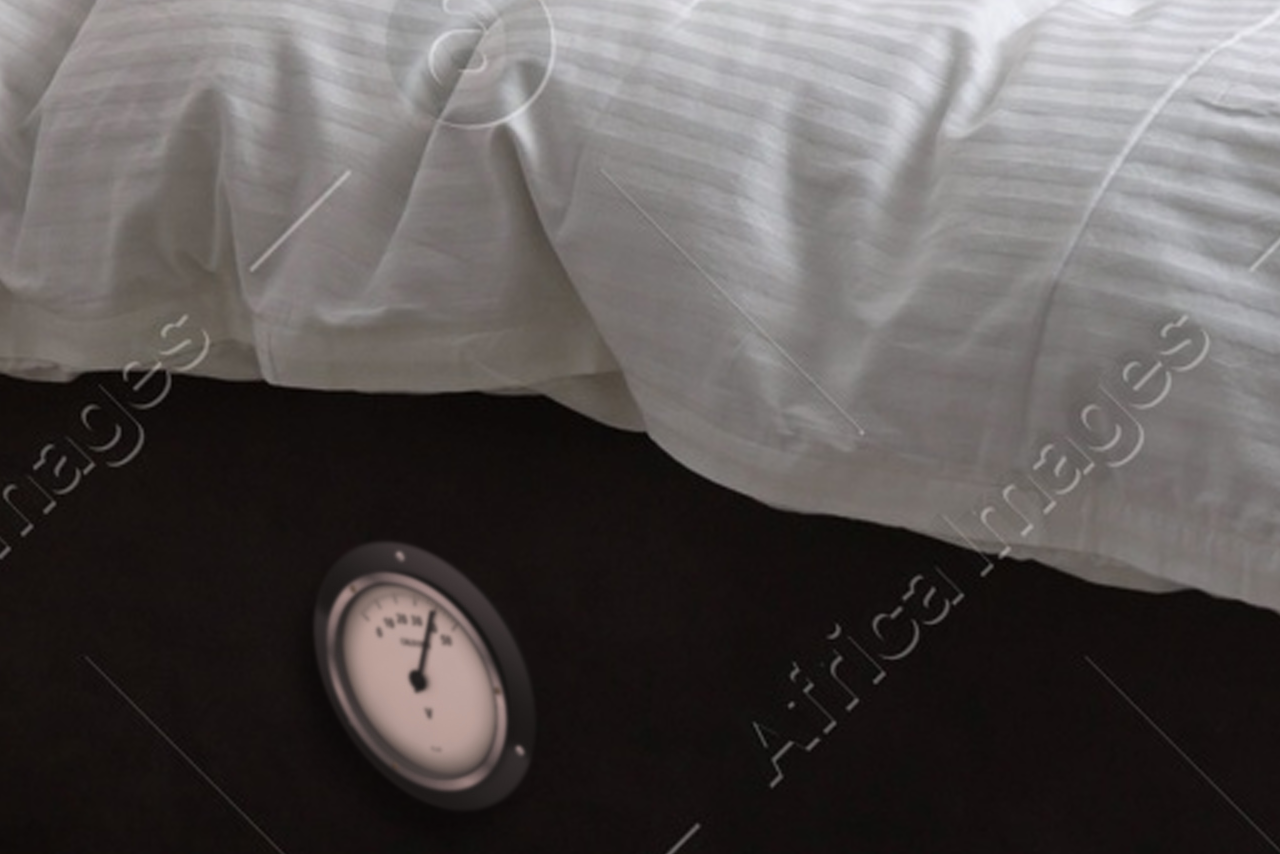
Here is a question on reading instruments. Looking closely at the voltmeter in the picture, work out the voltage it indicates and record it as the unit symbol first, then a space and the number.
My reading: V 40
